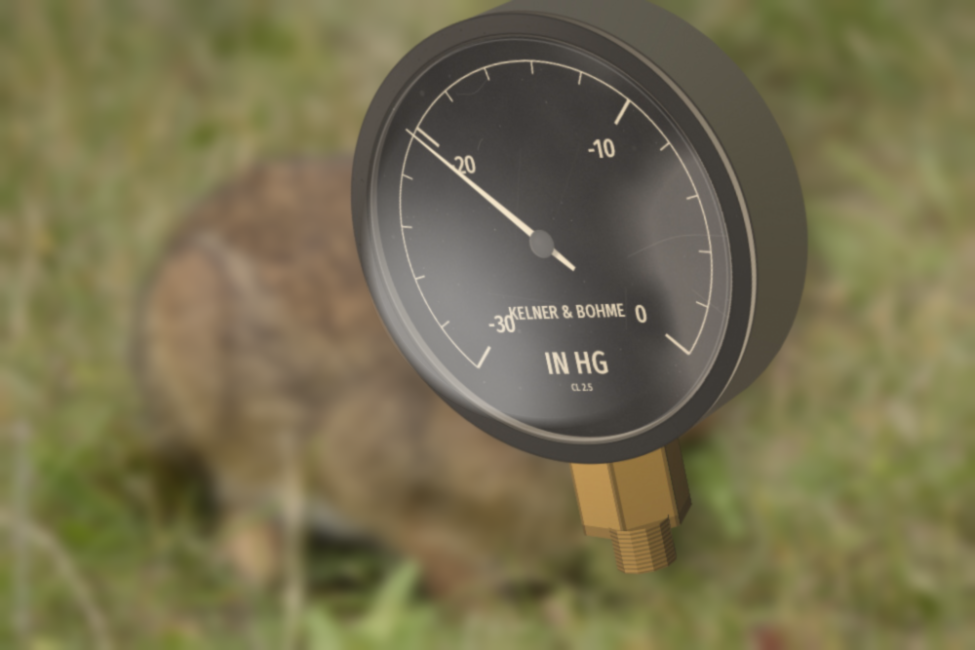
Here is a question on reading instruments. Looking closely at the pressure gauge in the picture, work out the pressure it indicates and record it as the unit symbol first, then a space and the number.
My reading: inHg -20
